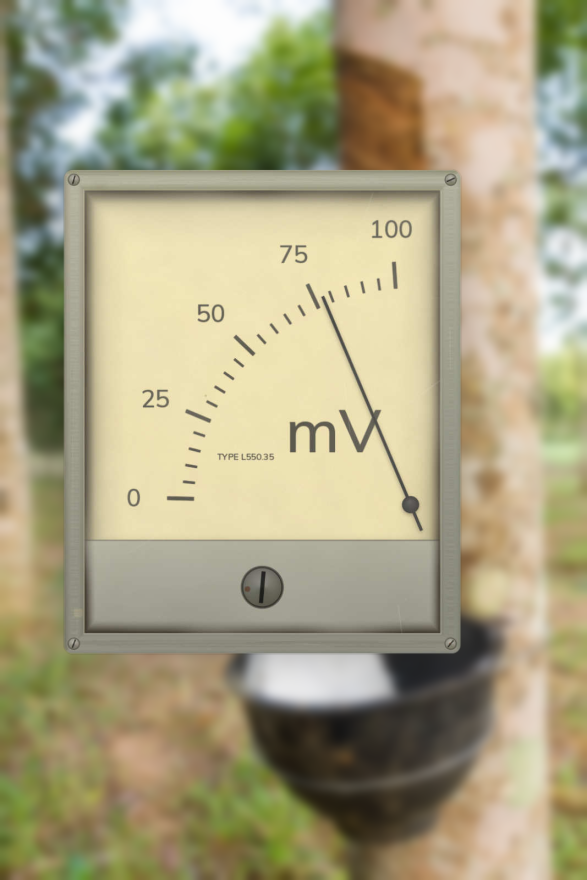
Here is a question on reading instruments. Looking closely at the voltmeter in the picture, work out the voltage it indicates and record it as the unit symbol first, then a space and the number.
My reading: mV 77.5
